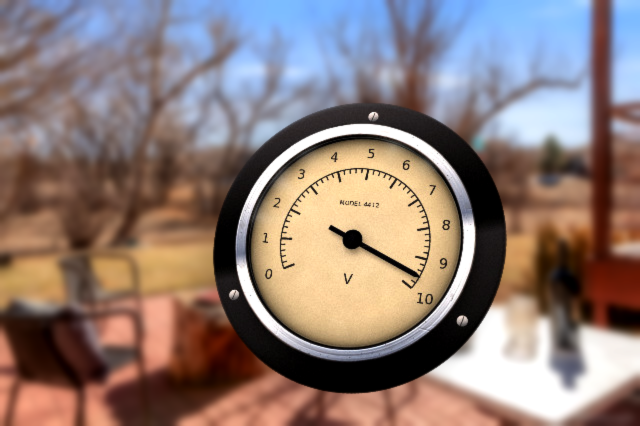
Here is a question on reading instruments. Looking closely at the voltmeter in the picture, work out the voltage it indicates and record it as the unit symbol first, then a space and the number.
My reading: V 9.6
